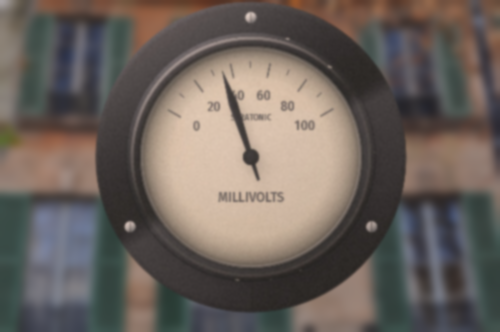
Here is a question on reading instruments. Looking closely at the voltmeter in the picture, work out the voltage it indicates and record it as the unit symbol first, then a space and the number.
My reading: mV 35
